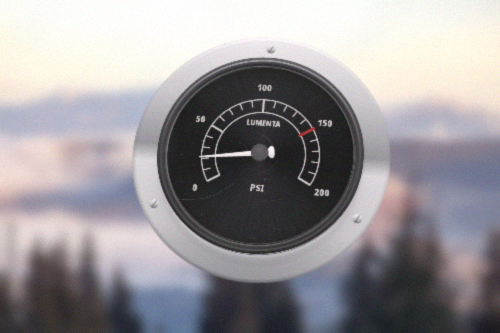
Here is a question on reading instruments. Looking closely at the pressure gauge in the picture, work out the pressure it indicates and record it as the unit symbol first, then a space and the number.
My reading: psi 20
